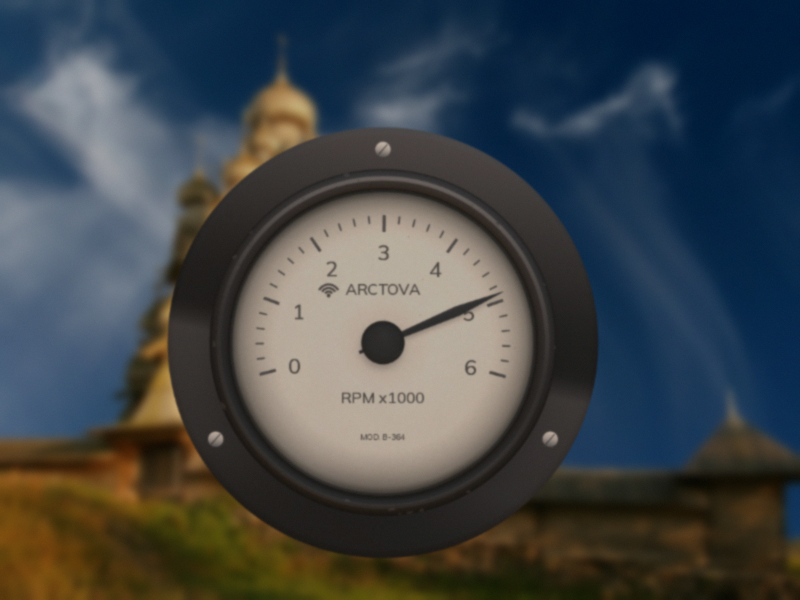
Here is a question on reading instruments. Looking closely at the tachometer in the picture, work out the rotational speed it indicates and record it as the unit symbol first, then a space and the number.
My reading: rpm 4900
